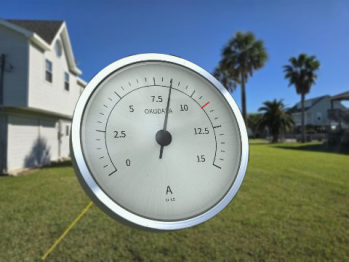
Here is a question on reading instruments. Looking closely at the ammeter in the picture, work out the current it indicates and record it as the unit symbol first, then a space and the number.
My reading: A 8.5
